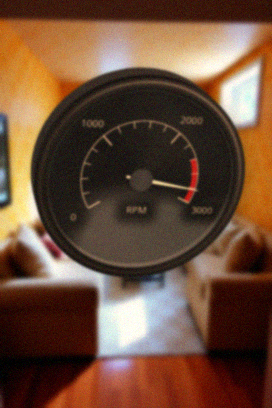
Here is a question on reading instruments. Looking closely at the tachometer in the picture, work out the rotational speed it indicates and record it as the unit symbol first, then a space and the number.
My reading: rpm 2800
